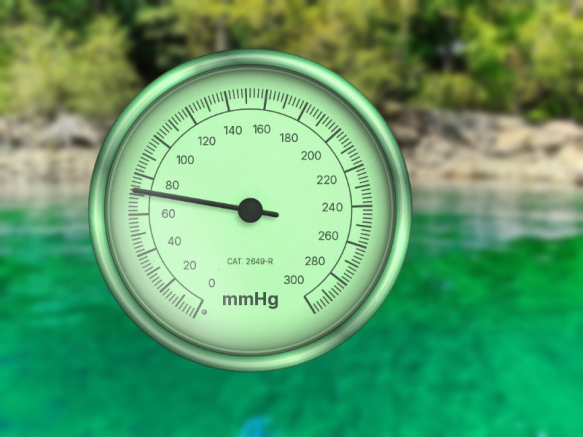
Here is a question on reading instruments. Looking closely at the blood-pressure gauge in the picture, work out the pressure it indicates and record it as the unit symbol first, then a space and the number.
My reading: mmHg 72
